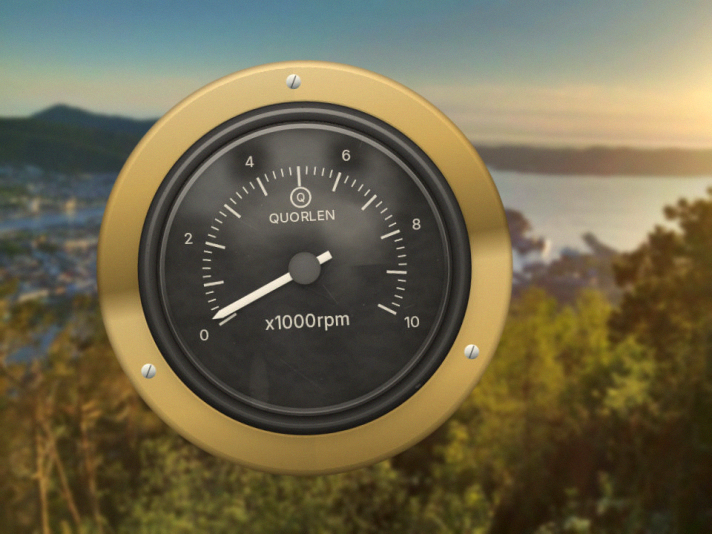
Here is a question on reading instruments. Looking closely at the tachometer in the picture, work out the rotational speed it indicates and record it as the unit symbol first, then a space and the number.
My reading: rpm 200
